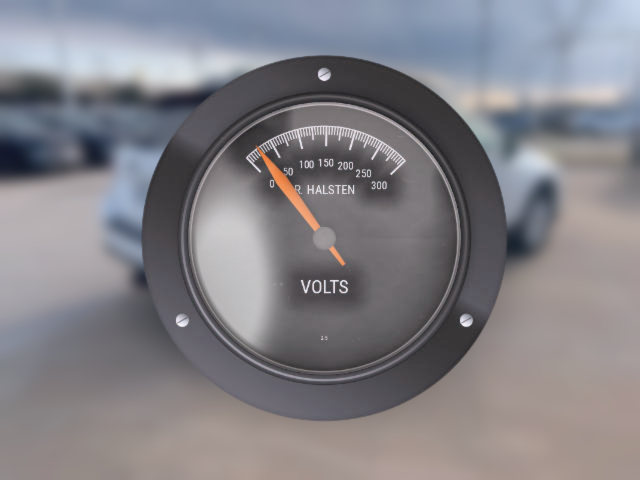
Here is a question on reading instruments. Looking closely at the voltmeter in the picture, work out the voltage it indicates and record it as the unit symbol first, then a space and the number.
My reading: V 25
